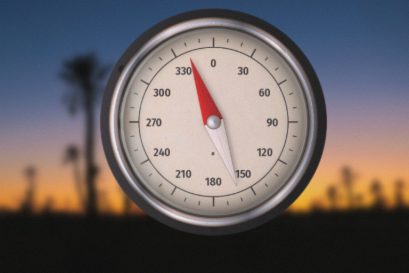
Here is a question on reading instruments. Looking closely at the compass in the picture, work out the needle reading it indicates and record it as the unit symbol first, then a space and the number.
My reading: ° 340
